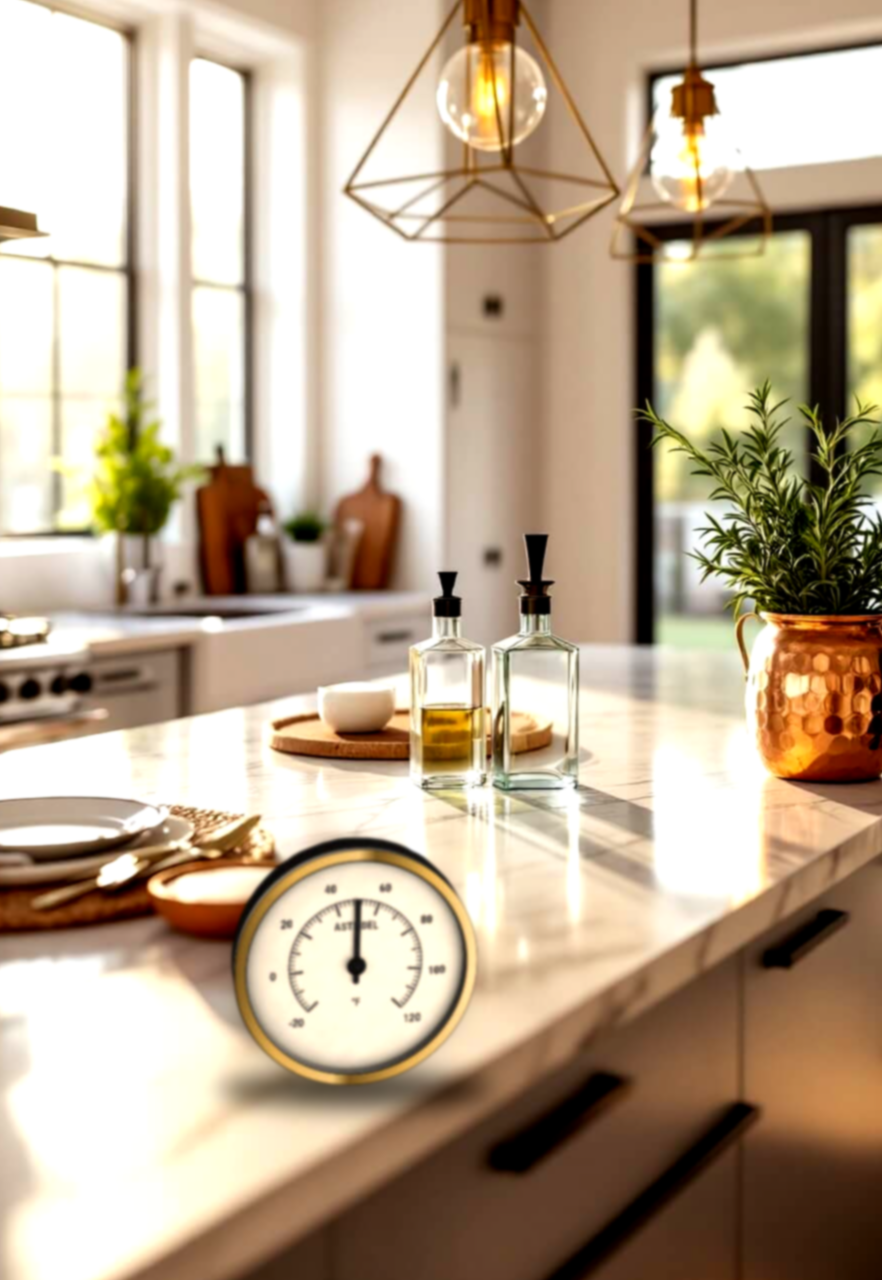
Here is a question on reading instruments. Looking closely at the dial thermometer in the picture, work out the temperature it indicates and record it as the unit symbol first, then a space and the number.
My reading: °F 50
